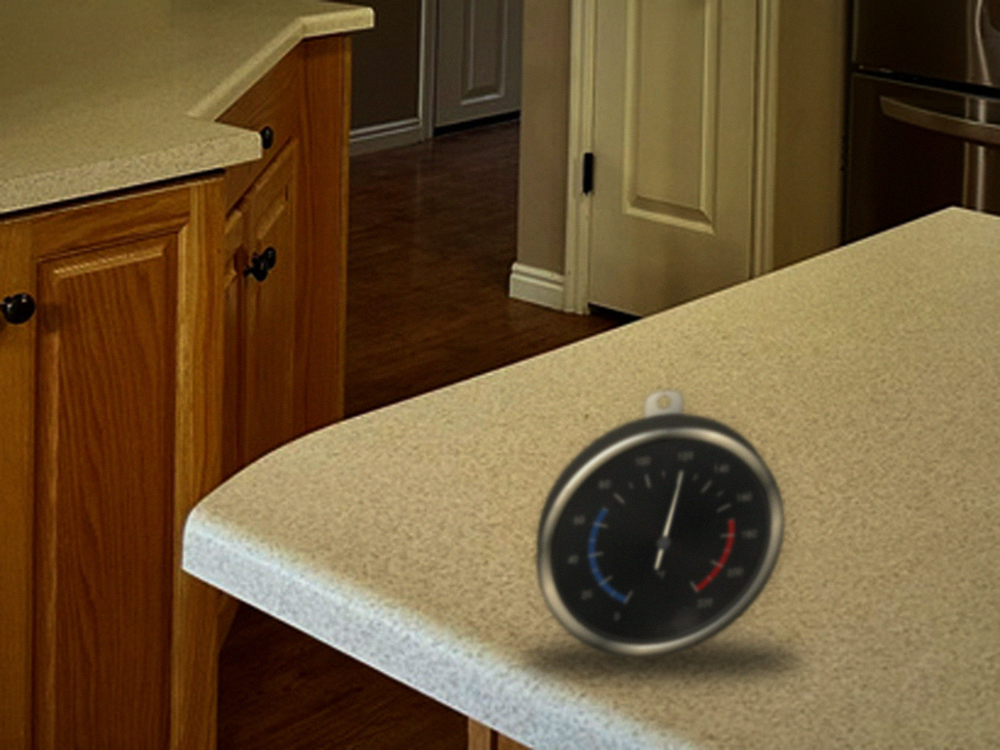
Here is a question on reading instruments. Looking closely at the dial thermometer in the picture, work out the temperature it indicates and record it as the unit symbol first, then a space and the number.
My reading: °F 120
